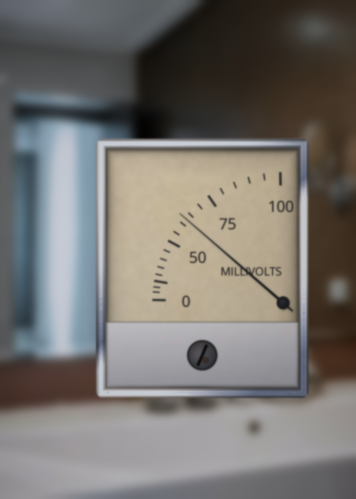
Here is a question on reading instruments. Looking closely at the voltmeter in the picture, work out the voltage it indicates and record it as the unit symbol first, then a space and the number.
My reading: mV 62.5
